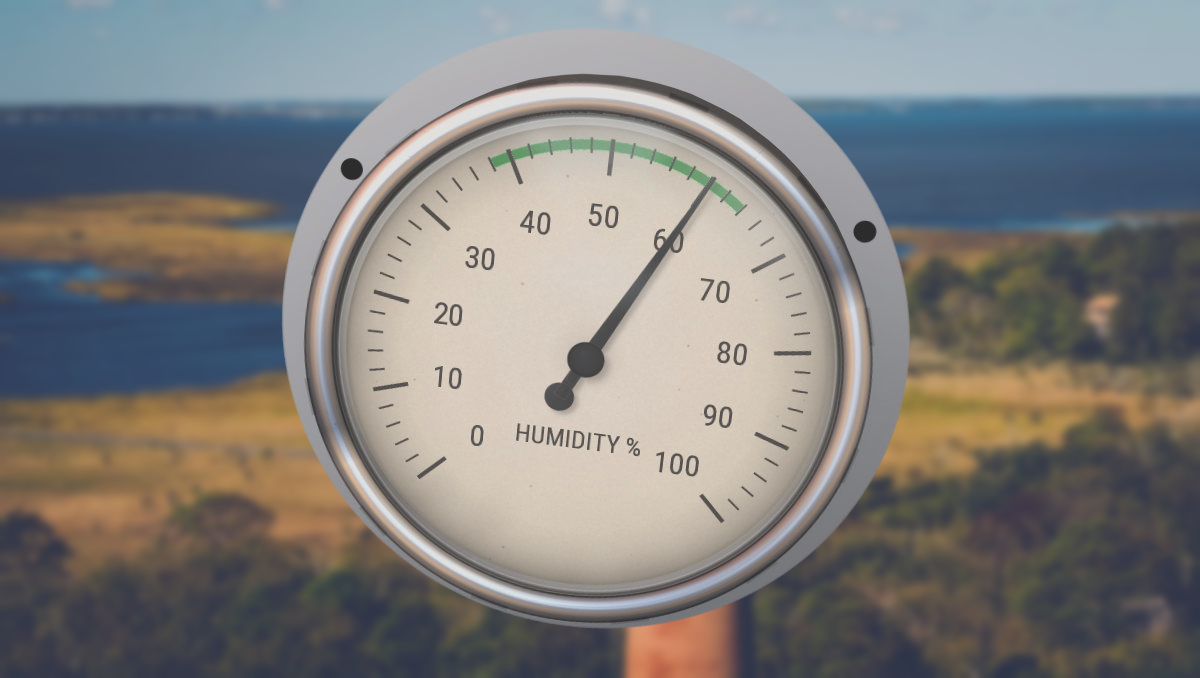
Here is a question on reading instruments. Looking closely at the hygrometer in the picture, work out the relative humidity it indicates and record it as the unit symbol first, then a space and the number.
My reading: % 60
